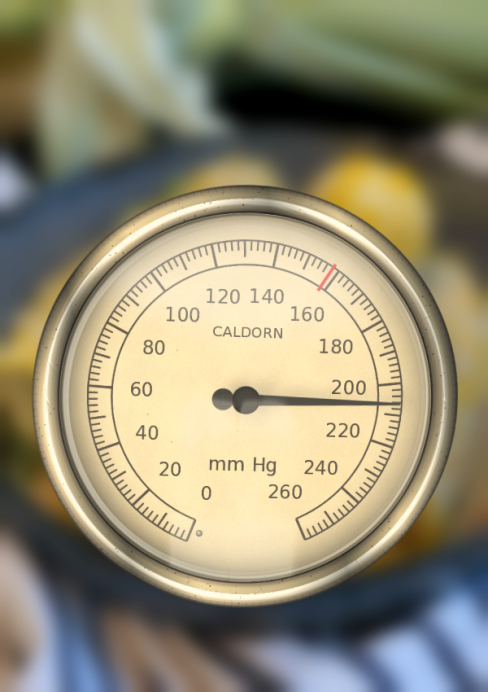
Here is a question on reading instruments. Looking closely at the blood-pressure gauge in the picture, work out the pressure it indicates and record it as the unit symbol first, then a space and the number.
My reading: mmHg 206
